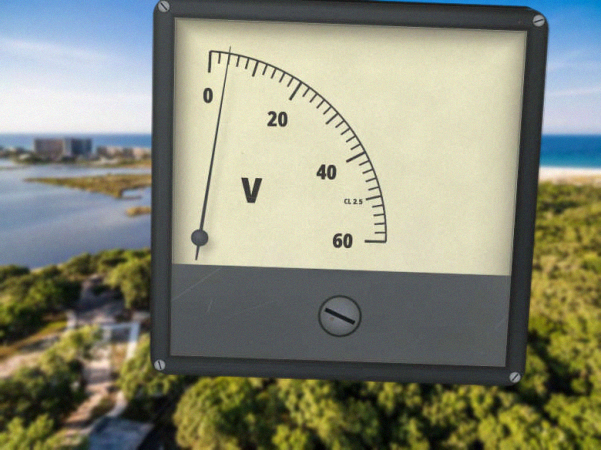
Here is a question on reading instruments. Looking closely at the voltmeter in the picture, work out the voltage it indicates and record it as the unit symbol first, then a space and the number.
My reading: V 4
